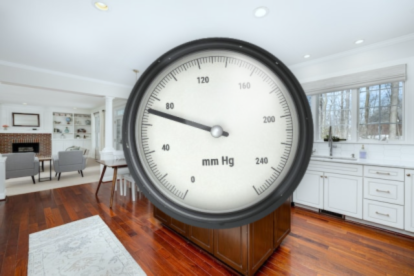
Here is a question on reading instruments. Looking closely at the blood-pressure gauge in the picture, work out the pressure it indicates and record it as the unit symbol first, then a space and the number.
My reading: mmHg 70
